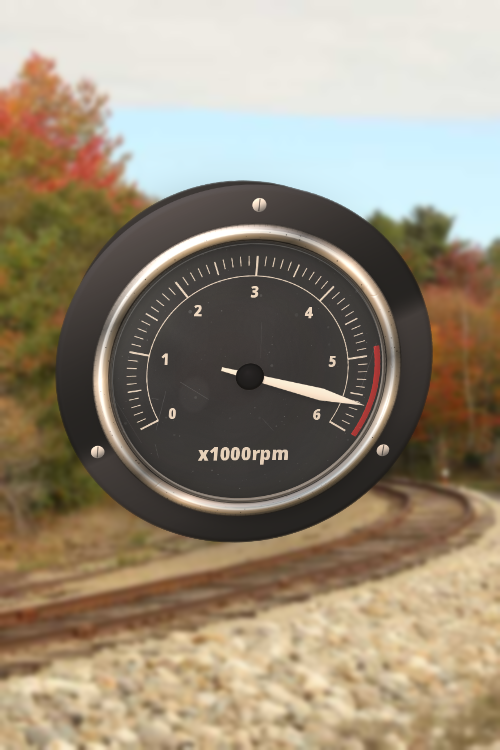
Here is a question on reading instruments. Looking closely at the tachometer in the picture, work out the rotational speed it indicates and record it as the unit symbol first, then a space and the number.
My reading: rpm 5600
